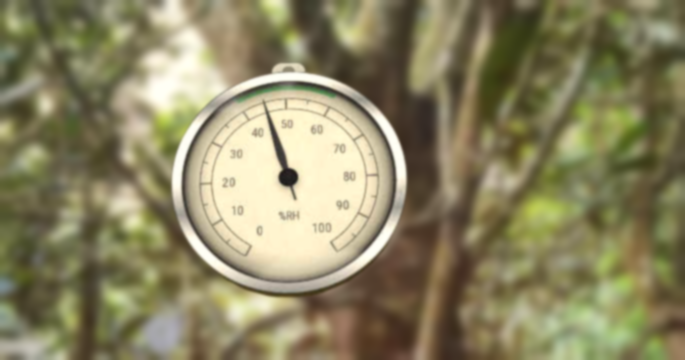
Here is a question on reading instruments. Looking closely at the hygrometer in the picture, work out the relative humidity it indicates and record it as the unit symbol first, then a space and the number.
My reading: % 45
